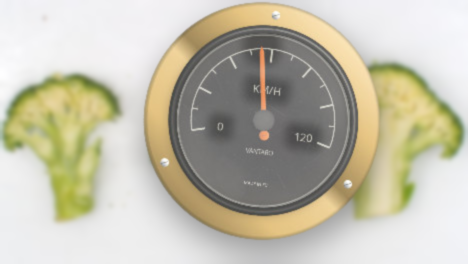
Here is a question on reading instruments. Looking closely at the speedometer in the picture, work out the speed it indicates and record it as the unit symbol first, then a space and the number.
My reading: km/h 55
